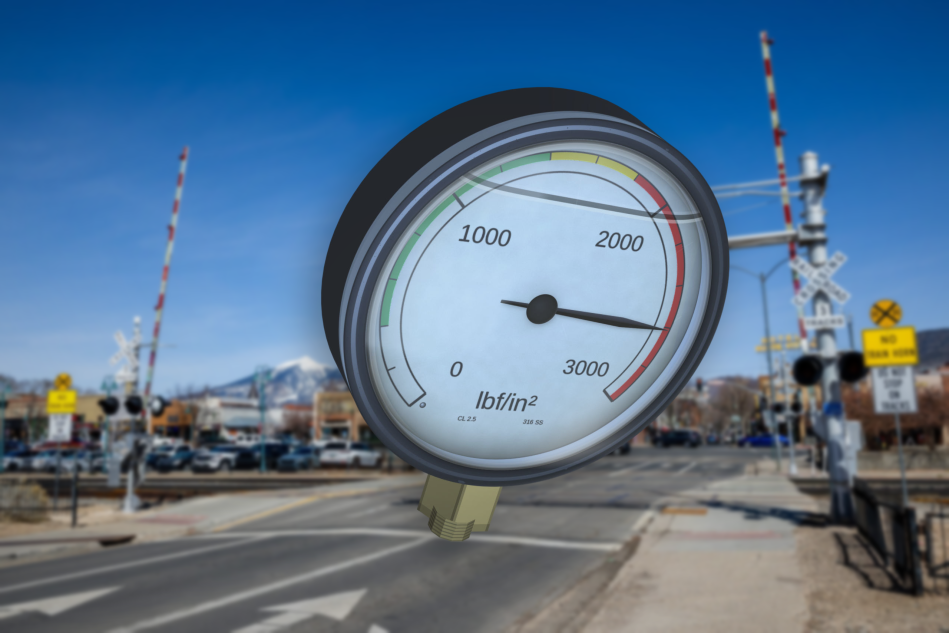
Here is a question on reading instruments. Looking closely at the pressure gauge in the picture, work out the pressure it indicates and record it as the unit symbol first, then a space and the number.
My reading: psi 2600
